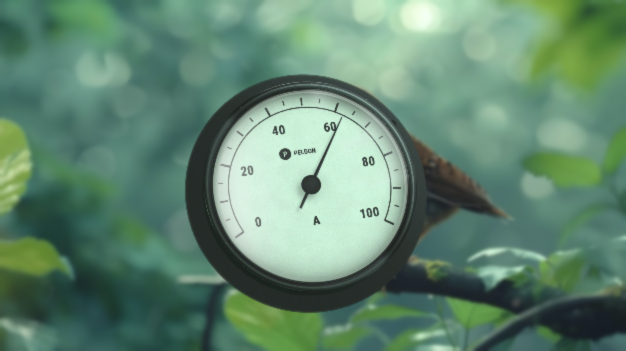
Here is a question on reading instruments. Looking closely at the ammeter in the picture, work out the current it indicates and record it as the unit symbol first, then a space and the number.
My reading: A 62.5
